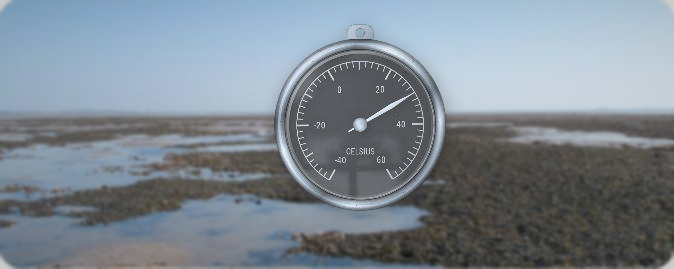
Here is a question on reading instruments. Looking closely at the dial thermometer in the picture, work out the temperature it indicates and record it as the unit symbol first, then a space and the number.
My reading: °C 30
